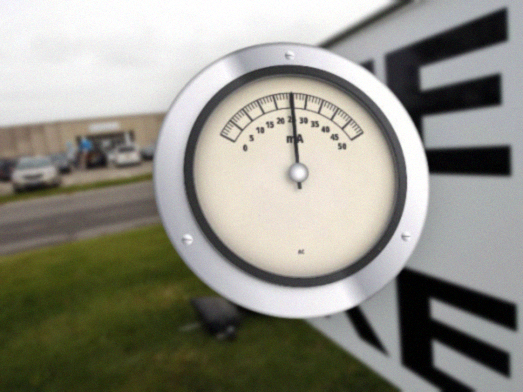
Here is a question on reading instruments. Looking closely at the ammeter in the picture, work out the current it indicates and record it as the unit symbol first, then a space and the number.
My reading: mA 25
